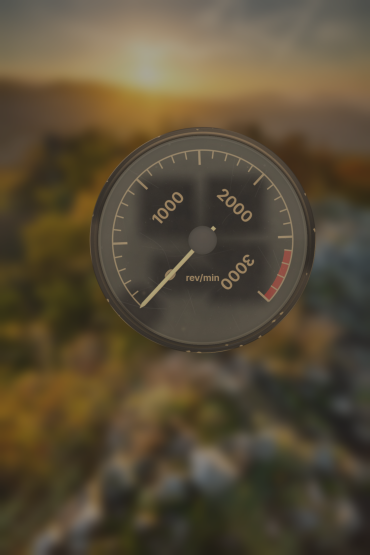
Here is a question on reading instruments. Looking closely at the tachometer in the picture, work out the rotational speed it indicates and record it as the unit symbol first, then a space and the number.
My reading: rpm 0
